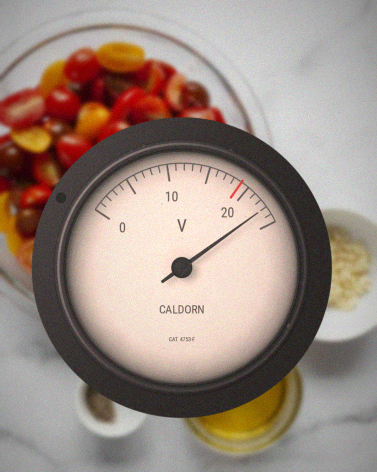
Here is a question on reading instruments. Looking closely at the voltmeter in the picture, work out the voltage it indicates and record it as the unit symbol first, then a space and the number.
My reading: V 23
